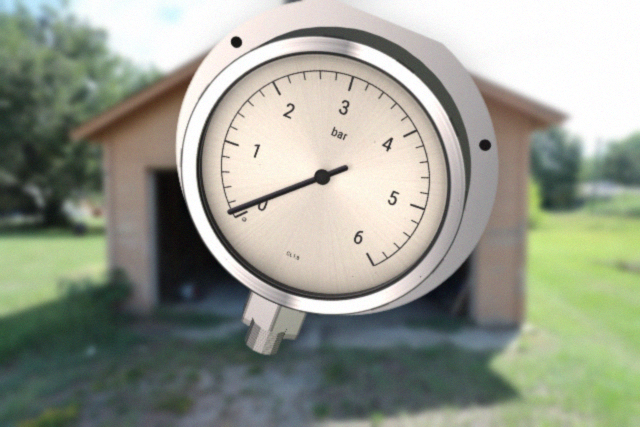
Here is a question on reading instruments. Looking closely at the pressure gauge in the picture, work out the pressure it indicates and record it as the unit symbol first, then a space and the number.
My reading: bar 0.1
